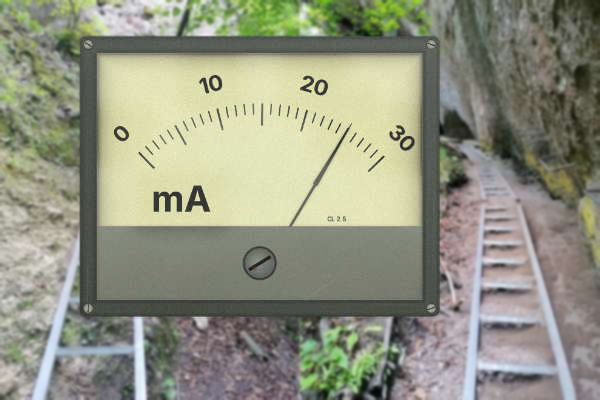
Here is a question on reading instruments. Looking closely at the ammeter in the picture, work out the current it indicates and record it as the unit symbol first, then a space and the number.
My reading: mA 25
